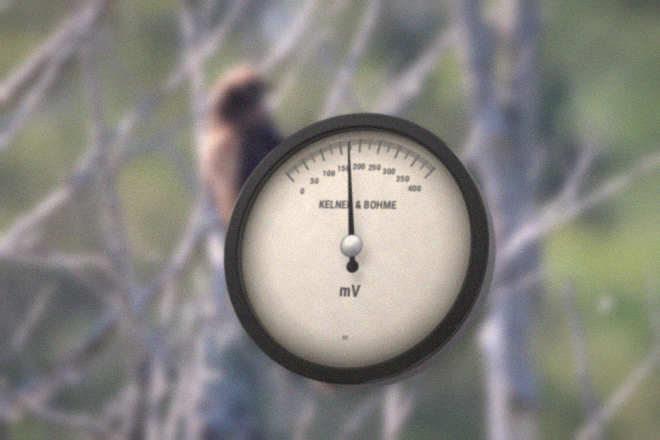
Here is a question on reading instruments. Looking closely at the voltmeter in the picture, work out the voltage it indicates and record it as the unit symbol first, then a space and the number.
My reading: mV 175
